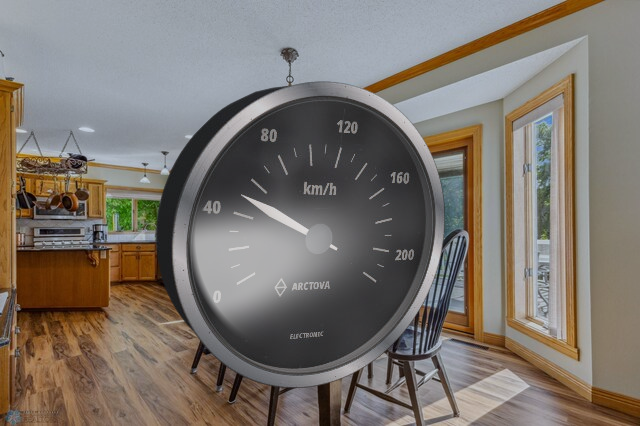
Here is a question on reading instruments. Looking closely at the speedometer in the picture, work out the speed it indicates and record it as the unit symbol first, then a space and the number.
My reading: km/h 50
